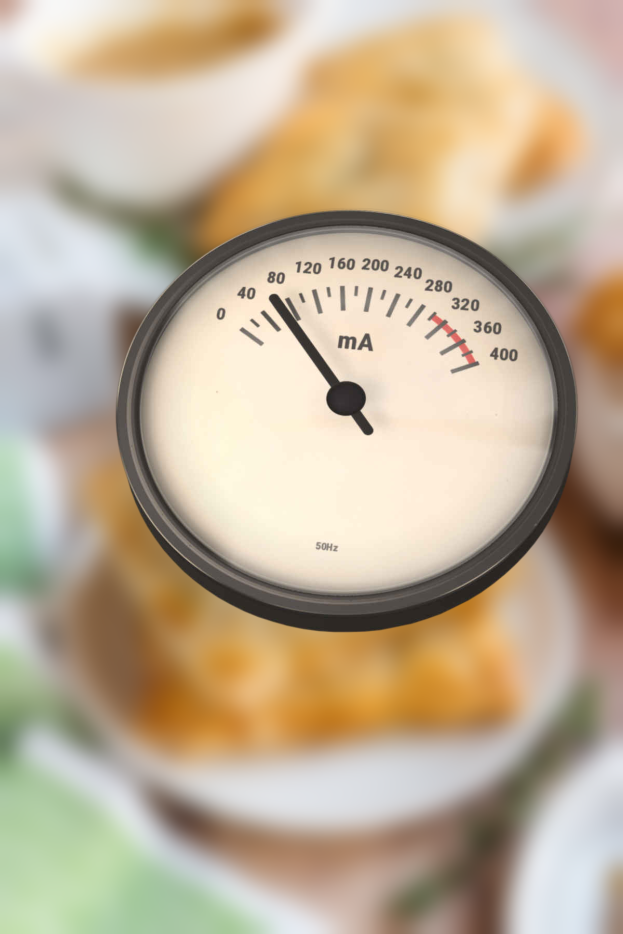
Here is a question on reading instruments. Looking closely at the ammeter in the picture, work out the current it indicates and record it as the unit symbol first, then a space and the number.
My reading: mA 60
